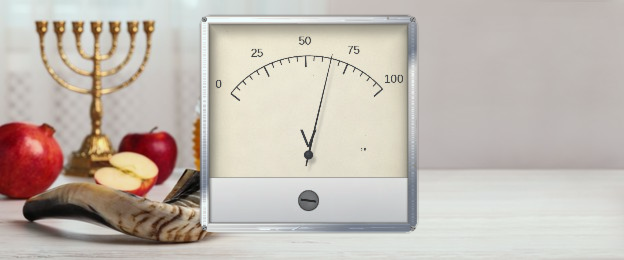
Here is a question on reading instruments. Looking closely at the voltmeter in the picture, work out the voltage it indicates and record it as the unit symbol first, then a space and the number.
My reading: V 65
